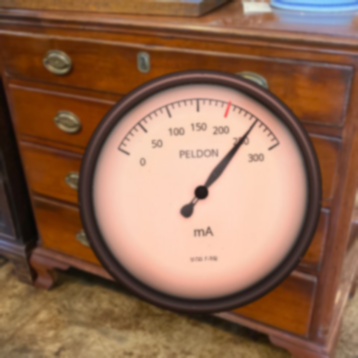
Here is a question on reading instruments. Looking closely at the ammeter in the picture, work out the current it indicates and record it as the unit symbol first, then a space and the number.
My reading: mA 250
